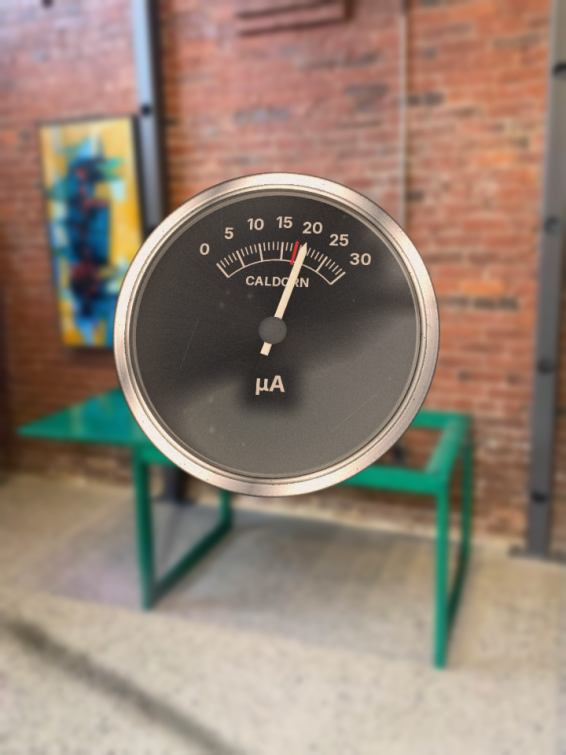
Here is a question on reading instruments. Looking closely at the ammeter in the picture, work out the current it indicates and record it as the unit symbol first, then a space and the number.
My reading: µA 20
